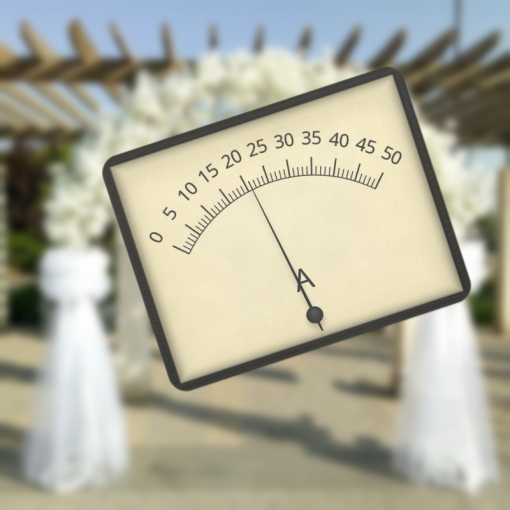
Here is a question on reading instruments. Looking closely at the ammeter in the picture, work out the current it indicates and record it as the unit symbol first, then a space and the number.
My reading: A 21
